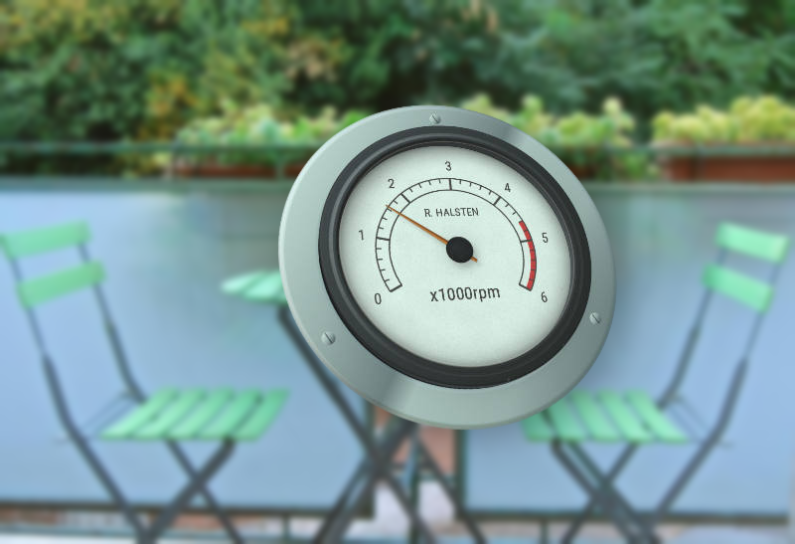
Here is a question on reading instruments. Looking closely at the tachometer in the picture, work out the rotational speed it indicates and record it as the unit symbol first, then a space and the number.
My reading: rpm 1600
